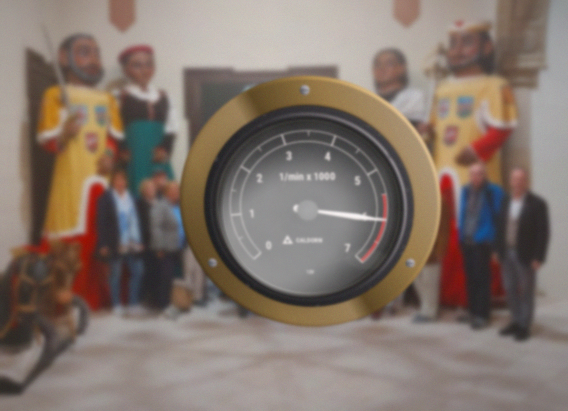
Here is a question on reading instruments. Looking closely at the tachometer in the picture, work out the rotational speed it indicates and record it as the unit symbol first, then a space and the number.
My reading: rpm 6000
